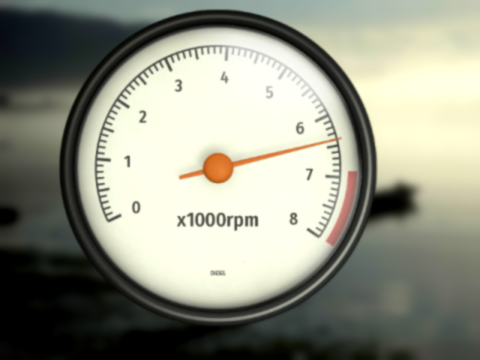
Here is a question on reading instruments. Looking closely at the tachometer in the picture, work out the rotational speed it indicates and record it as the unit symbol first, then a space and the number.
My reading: rpm 6400
